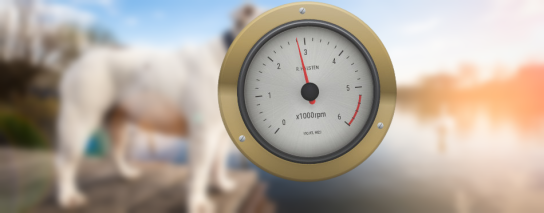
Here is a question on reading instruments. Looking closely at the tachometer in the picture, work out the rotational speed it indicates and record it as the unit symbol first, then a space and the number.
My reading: rpm 2800
